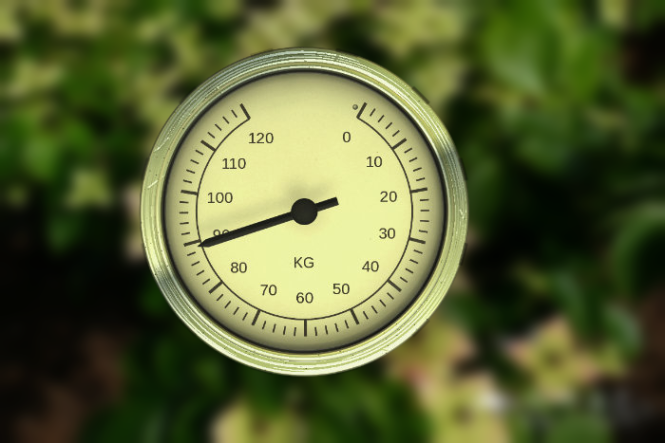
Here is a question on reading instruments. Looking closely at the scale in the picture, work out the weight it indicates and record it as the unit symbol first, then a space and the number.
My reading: kg 89
